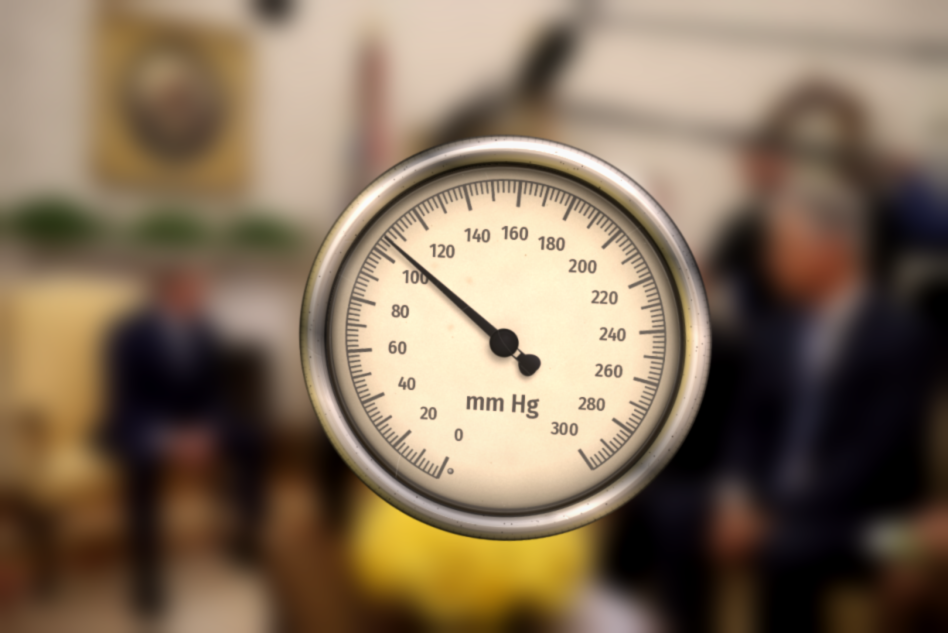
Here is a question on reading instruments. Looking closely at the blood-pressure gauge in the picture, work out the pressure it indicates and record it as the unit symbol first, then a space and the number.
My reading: mmHg 106
